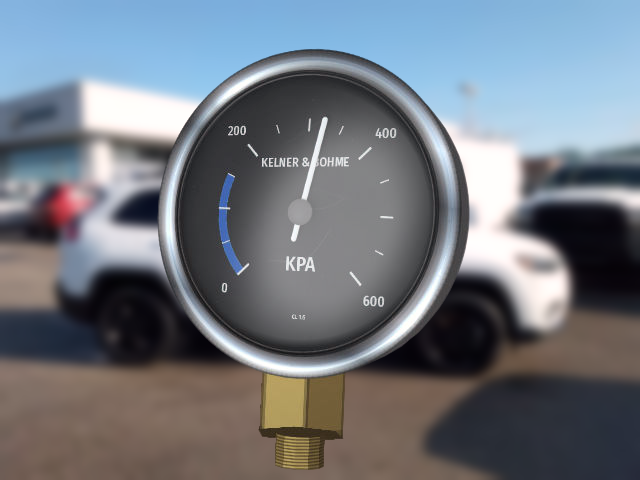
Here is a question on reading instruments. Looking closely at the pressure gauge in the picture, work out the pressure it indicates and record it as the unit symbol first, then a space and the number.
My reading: kPa 325
